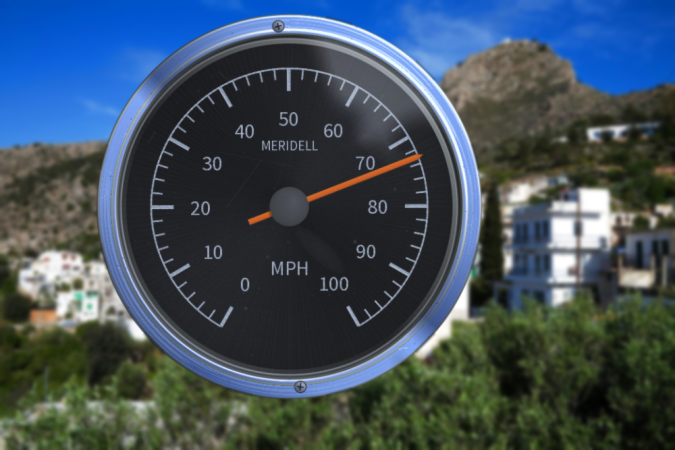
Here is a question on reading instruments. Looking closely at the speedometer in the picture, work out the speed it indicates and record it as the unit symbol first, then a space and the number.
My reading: mph 73
